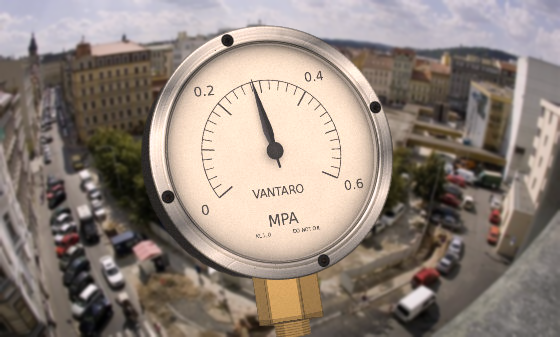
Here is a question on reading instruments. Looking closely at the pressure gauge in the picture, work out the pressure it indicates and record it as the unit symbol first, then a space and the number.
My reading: MPa 0.28
